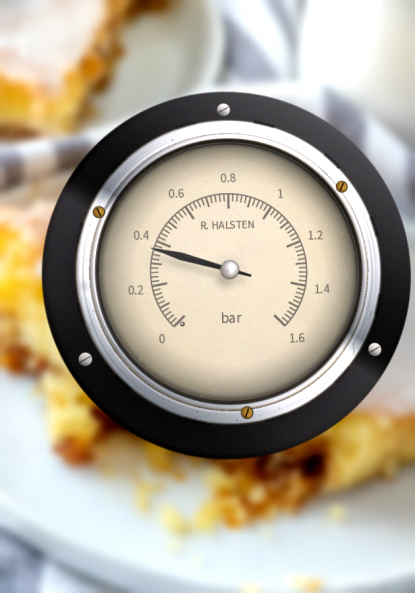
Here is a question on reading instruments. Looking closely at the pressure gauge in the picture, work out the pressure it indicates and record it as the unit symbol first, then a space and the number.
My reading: bar 0.36
